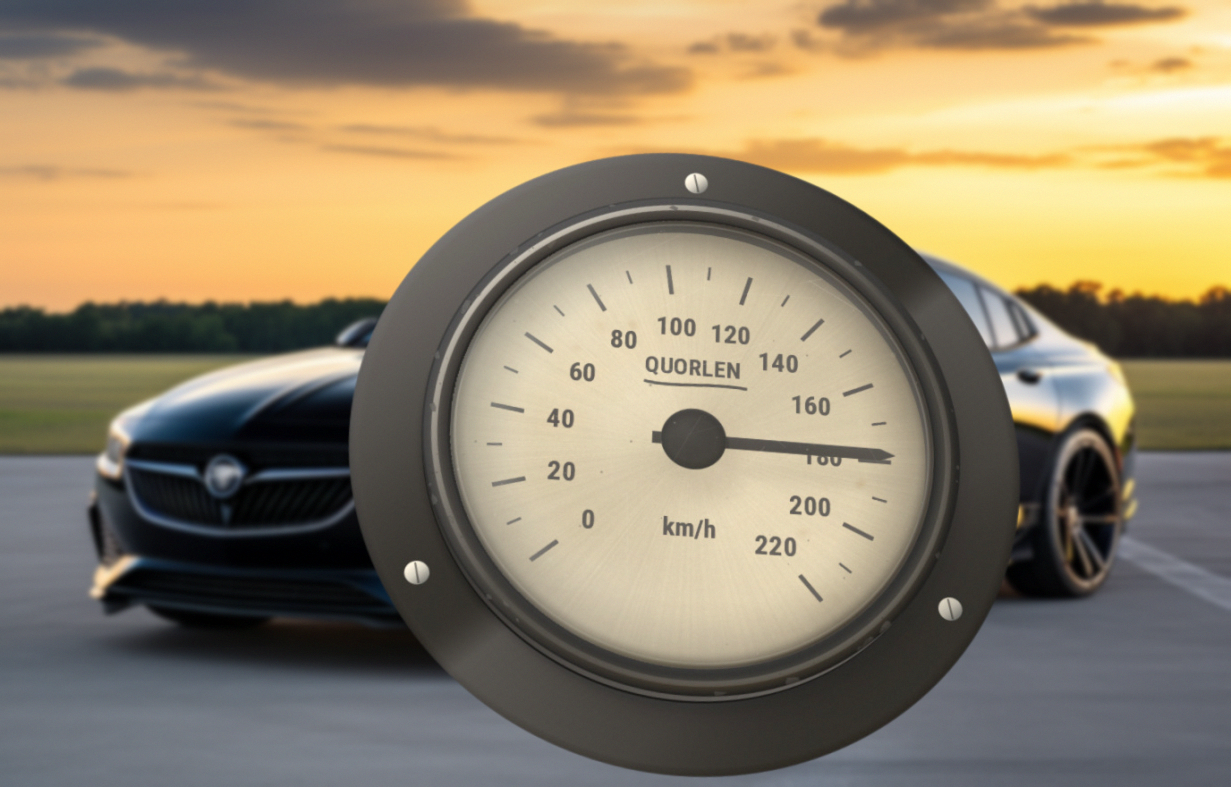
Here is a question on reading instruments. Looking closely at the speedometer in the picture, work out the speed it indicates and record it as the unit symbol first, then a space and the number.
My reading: km/h 180
